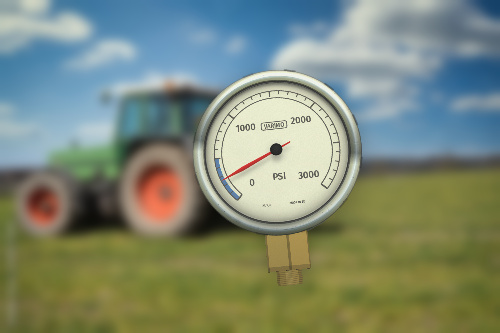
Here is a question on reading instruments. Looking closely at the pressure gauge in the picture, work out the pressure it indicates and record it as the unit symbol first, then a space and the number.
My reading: psi 250
